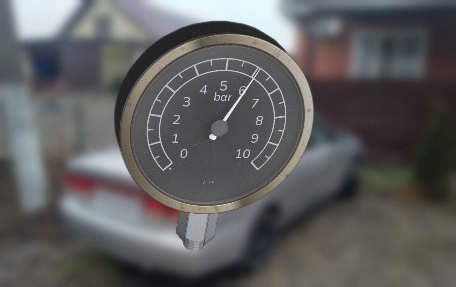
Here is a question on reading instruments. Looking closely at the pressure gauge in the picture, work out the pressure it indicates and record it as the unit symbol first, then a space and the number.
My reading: bar 6
